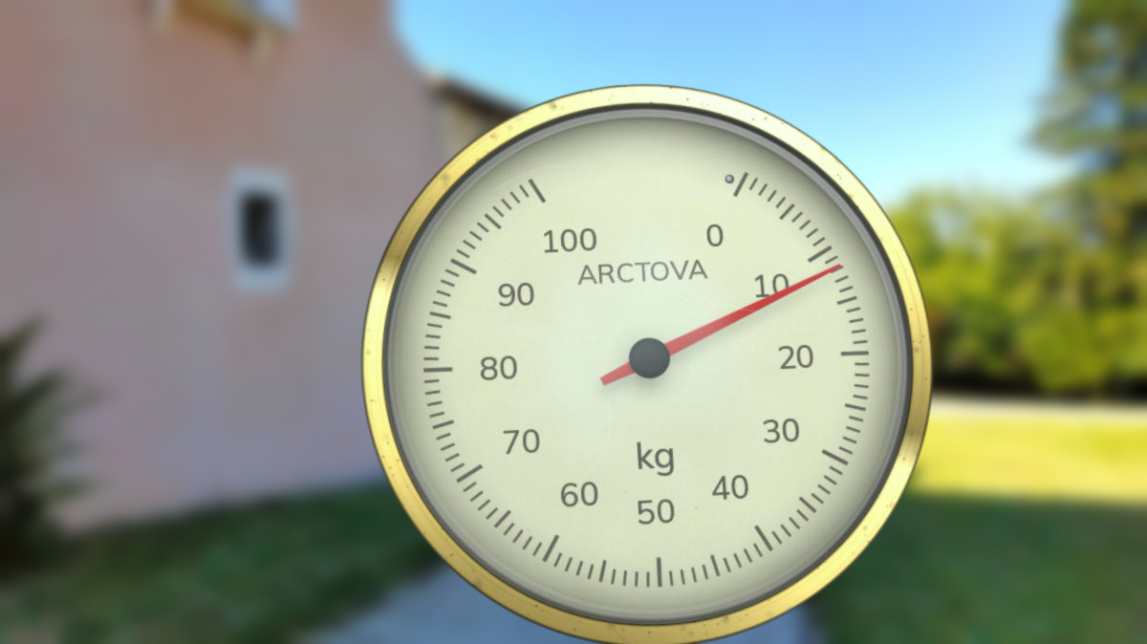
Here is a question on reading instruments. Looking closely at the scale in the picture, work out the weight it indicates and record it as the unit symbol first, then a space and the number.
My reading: kg 12
